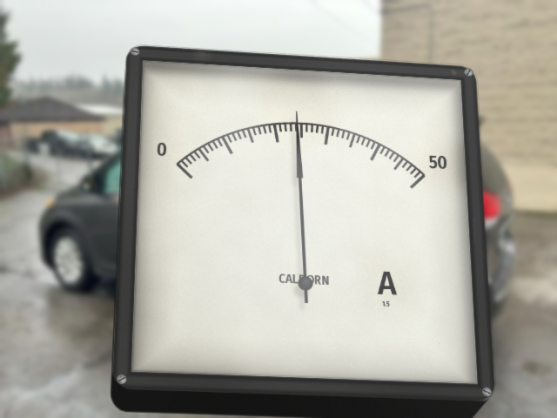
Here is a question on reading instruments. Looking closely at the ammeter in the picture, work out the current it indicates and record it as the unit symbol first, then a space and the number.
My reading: A 24
